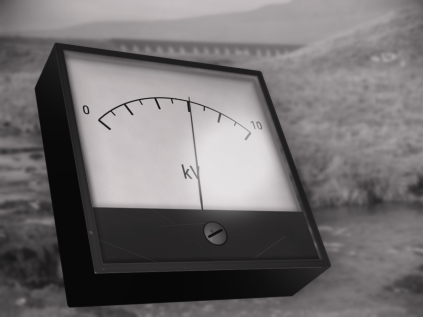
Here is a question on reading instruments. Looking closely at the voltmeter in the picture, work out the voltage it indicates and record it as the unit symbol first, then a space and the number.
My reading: kV 6
